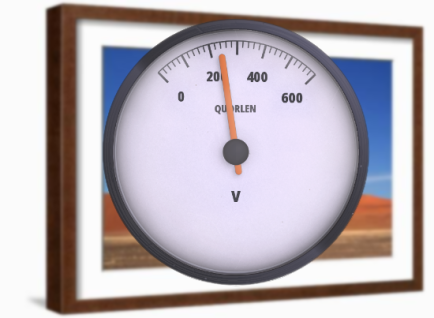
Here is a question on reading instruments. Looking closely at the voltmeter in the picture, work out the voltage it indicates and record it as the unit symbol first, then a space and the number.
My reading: V 240
